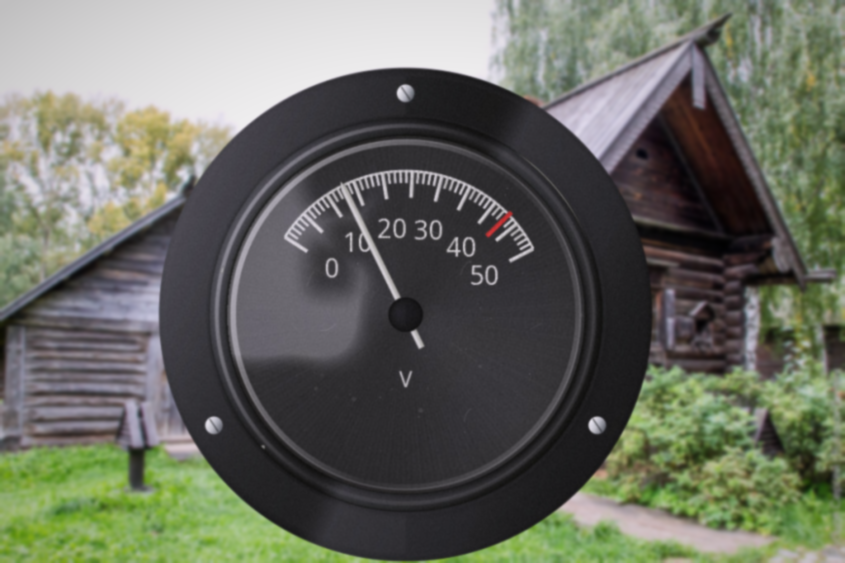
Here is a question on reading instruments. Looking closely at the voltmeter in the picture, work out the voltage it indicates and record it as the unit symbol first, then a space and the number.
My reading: V 13
